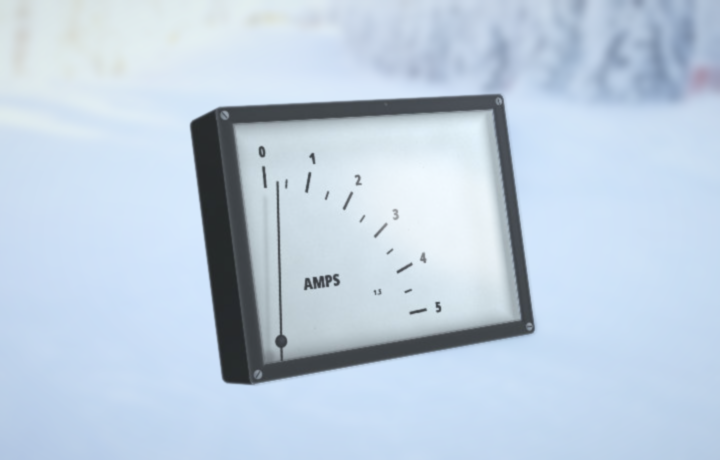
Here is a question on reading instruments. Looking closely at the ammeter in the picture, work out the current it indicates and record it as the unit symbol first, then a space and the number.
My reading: A 0.25
